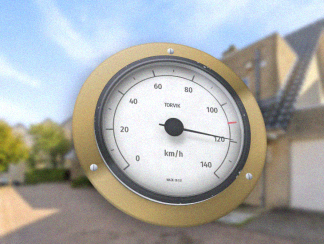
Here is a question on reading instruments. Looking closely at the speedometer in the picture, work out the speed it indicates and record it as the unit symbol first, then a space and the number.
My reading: km/h 120
